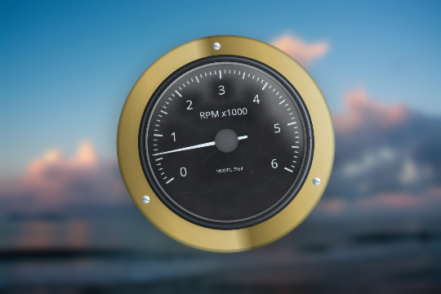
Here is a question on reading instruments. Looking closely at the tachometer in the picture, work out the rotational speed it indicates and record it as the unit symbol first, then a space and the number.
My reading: rpm 600
